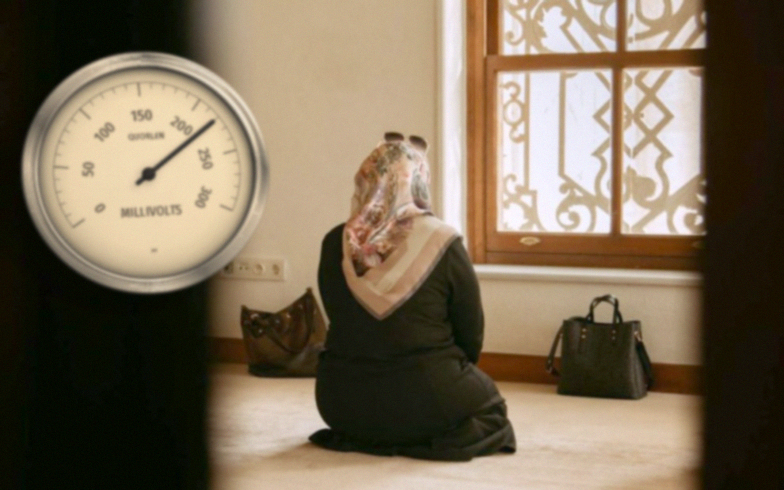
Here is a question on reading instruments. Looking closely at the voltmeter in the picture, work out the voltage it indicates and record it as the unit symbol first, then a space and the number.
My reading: mV 220
